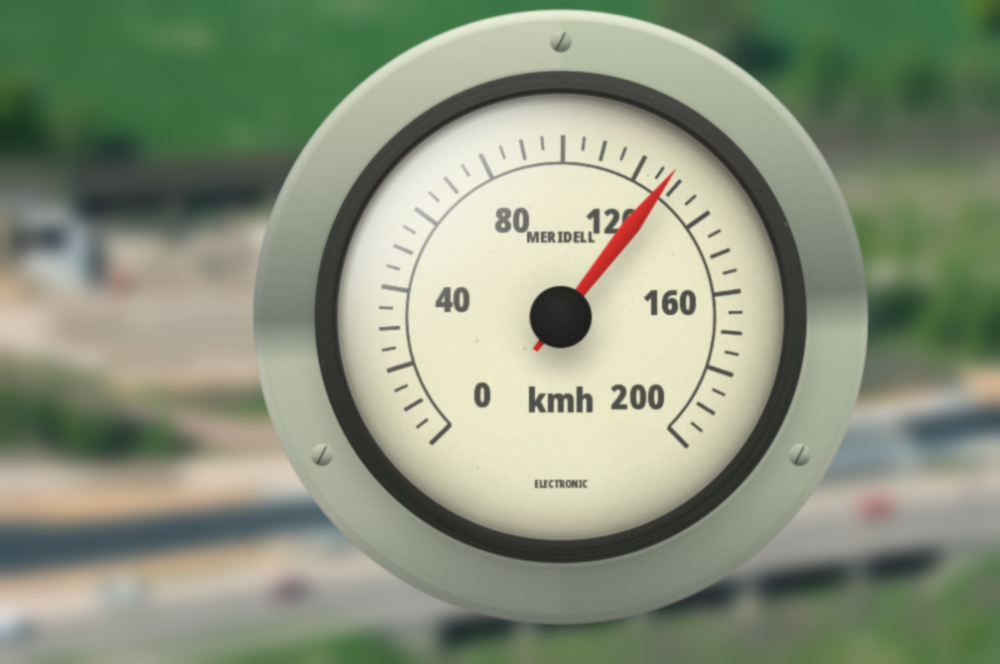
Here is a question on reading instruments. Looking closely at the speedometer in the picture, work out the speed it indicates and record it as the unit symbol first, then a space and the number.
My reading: km/h 127.5
